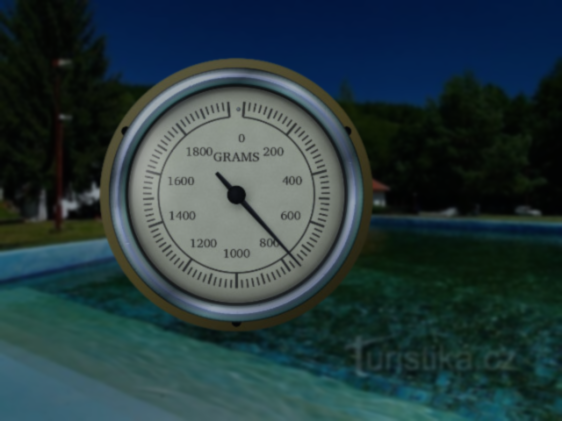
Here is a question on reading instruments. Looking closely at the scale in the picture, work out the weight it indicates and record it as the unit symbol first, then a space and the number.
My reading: g 760
